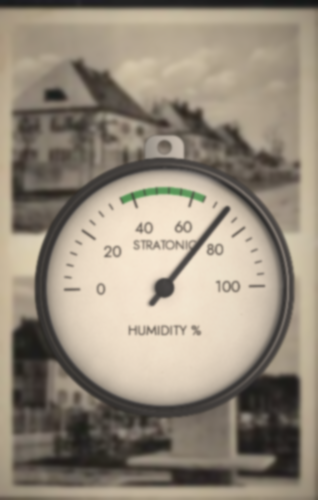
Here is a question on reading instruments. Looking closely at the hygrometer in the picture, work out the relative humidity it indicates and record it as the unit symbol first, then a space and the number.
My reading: % 72
